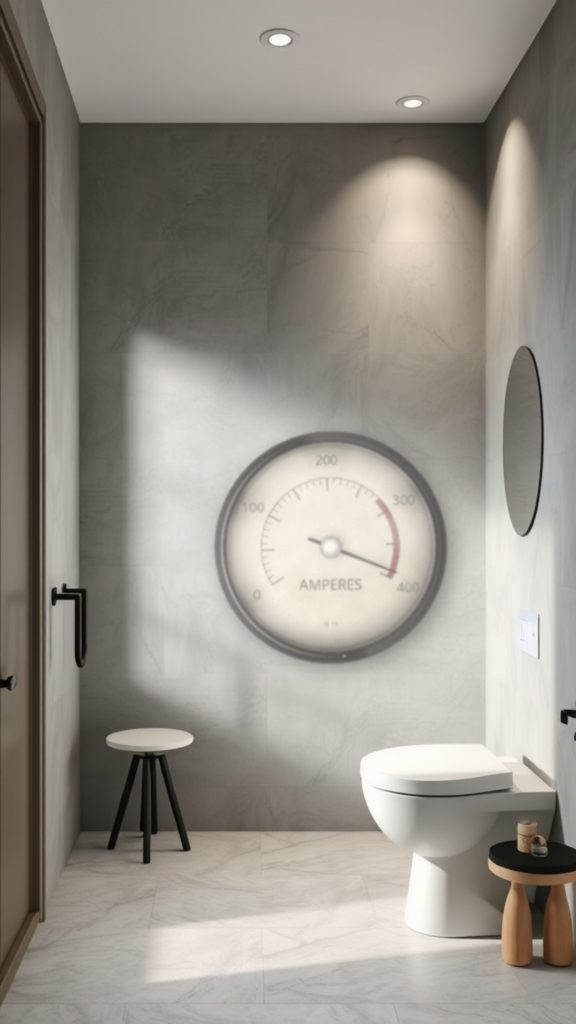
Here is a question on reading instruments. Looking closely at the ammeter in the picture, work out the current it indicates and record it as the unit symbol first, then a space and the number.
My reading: A 390
